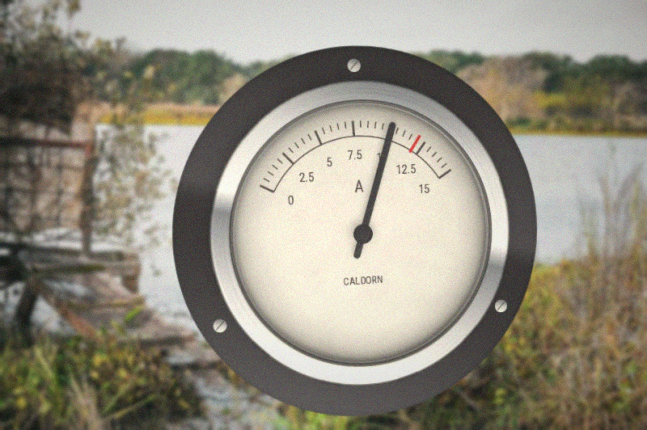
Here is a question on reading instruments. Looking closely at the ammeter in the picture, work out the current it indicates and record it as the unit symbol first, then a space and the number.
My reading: A 10
